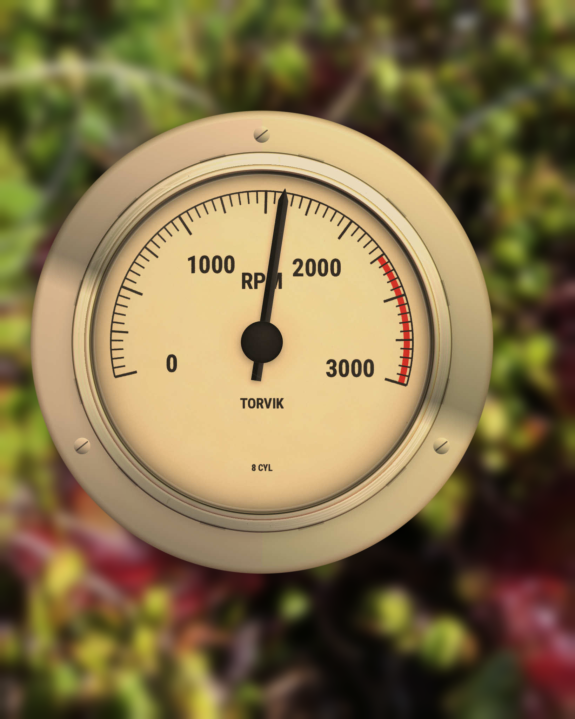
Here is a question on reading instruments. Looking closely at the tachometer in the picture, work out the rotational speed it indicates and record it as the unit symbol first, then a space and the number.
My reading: rpm 1600
